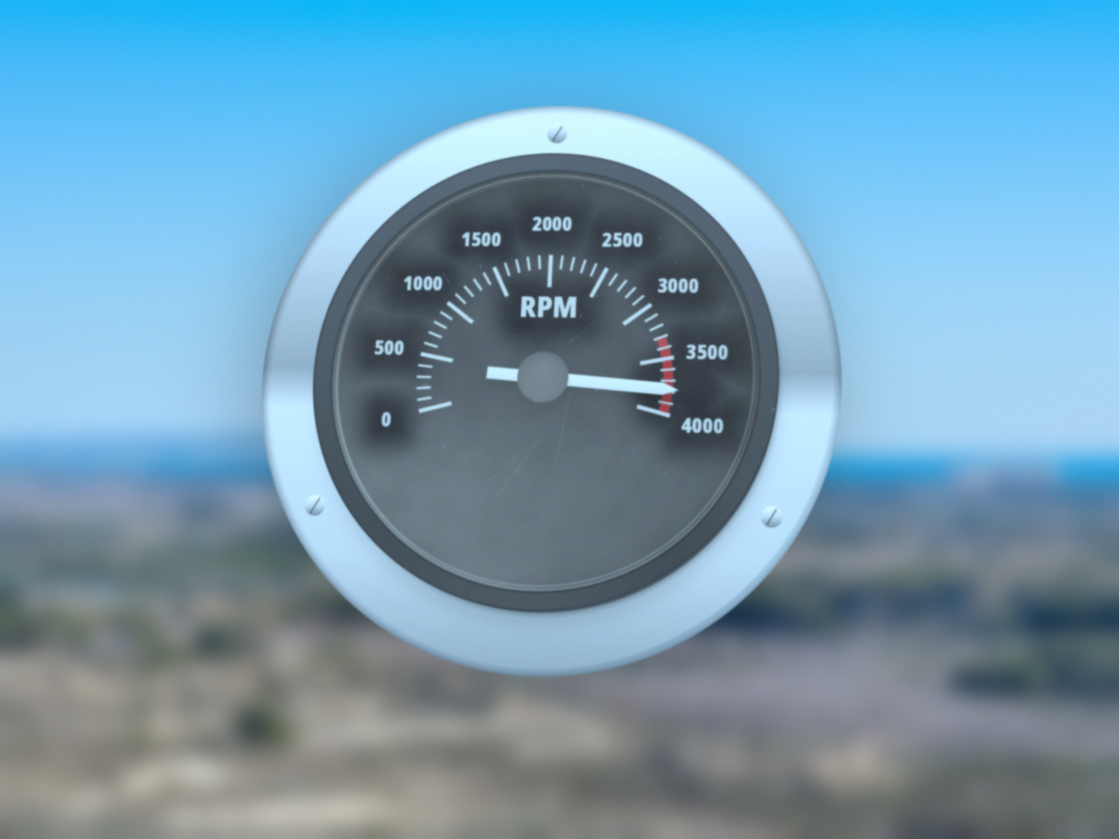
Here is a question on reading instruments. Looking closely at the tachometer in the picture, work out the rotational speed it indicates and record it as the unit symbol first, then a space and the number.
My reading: rpm 3800
